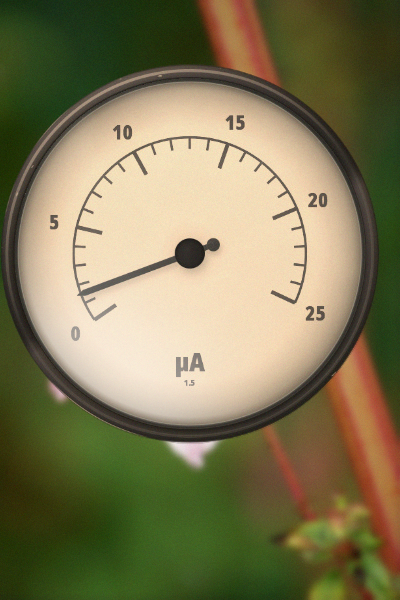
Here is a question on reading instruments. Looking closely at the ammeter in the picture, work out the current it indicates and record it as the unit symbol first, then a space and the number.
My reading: µA 1.5
